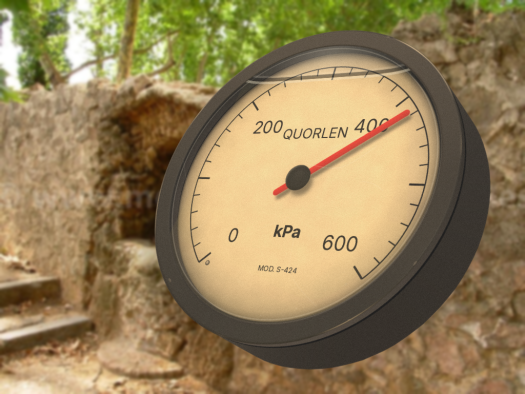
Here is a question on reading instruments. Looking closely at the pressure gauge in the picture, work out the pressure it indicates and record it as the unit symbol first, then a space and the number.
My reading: kPa 420
